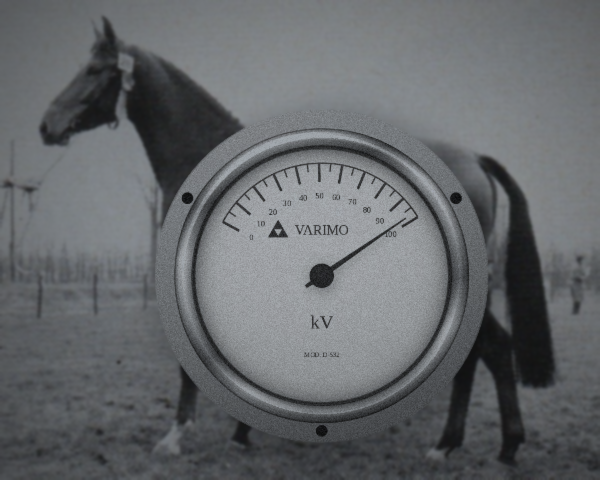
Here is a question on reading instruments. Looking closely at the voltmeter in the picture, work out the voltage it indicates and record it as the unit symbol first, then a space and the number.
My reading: kV 97.5
